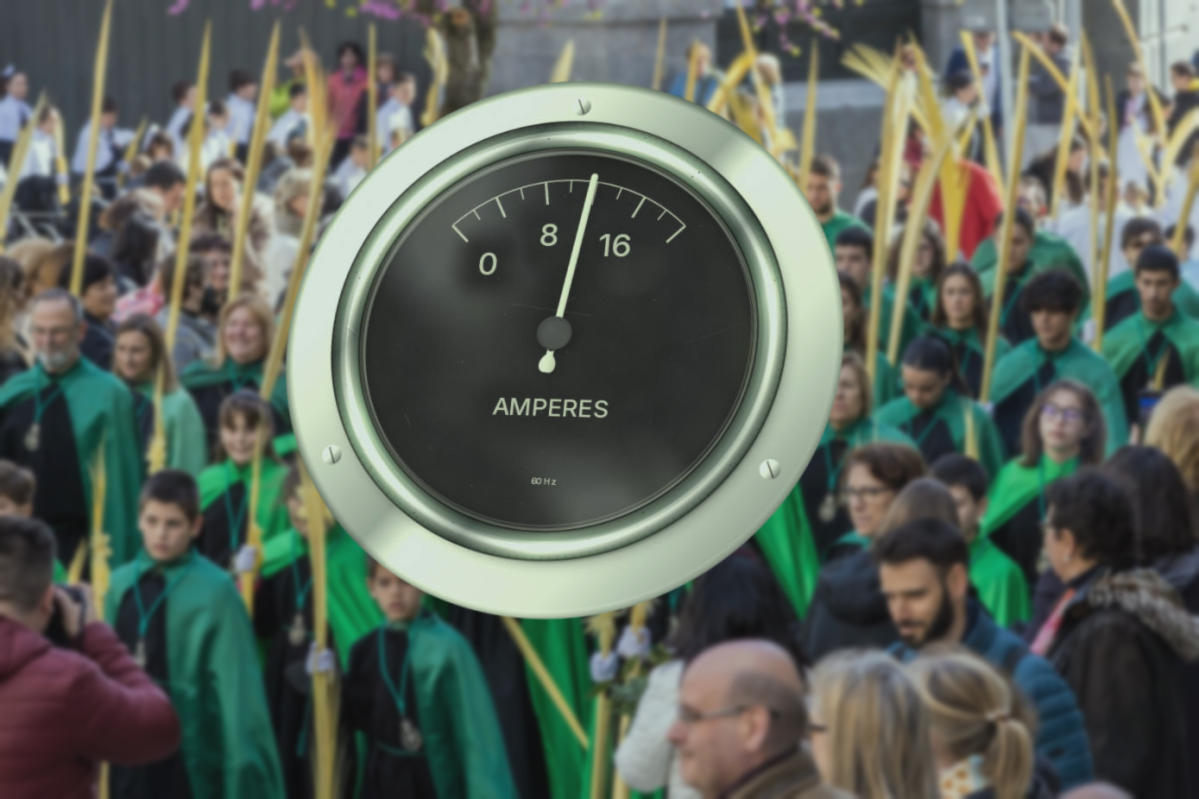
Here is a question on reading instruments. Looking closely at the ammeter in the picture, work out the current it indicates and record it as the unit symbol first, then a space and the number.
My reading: A 12
